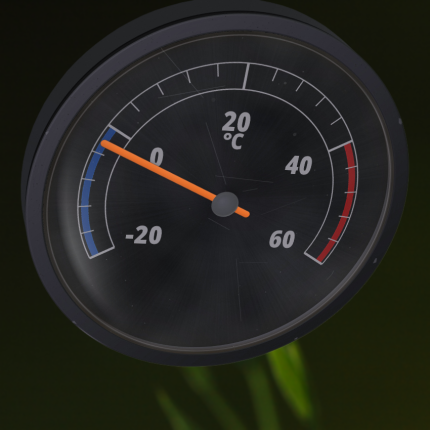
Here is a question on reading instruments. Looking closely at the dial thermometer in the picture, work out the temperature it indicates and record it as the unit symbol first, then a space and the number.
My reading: °C -2
